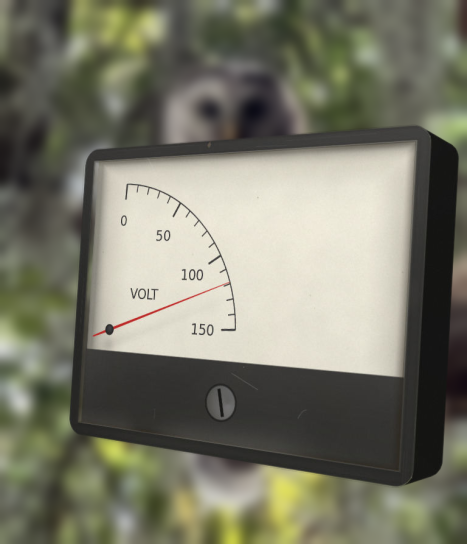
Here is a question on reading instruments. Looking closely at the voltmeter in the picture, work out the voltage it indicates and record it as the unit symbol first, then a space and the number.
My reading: V 120
